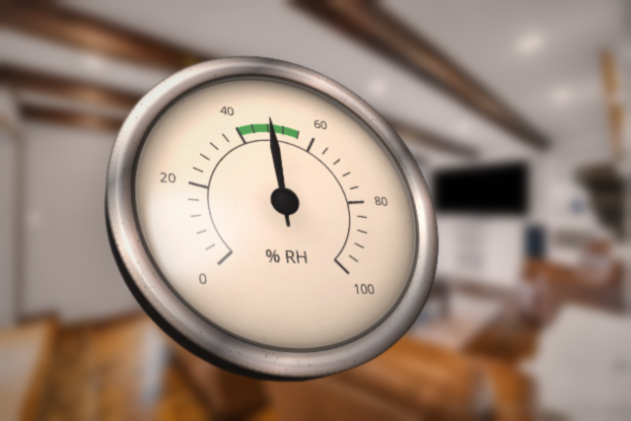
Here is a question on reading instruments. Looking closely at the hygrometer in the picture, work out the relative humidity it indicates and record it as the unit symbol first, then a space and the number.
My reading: % 48
